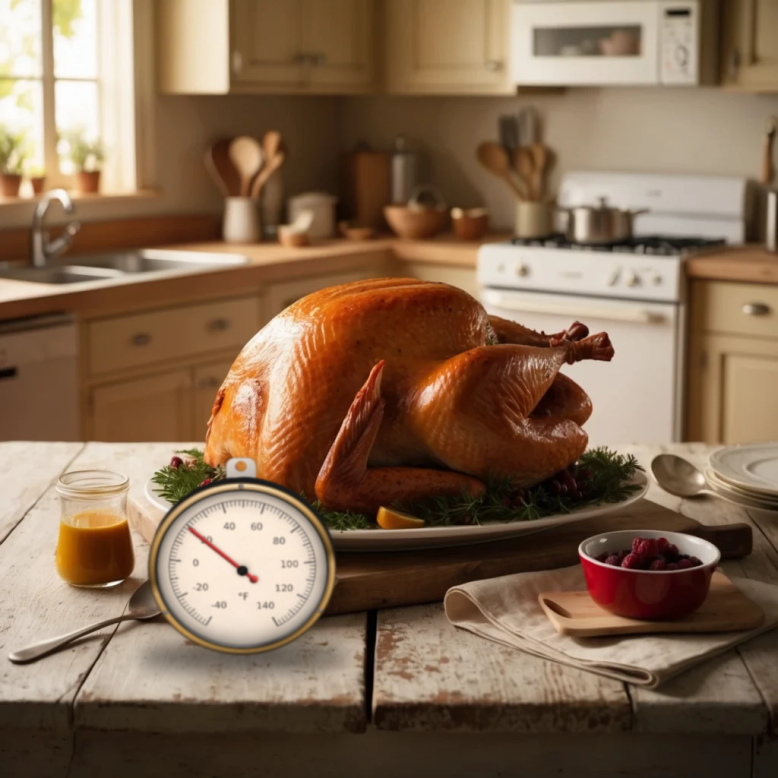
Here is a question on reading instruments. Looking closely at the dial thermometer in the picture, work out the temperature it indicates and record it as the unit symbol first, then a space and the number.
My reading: °F 20
